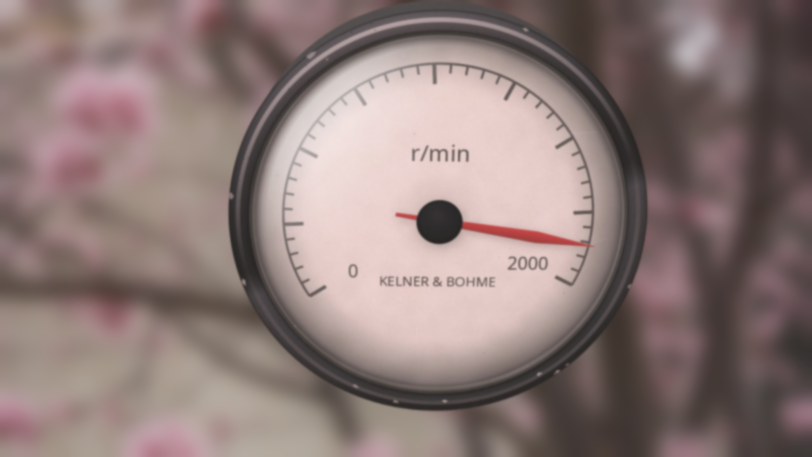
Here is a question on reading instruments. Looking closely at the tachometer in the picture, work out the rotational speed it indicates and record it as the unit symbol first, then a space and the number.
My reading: rpm 1850
